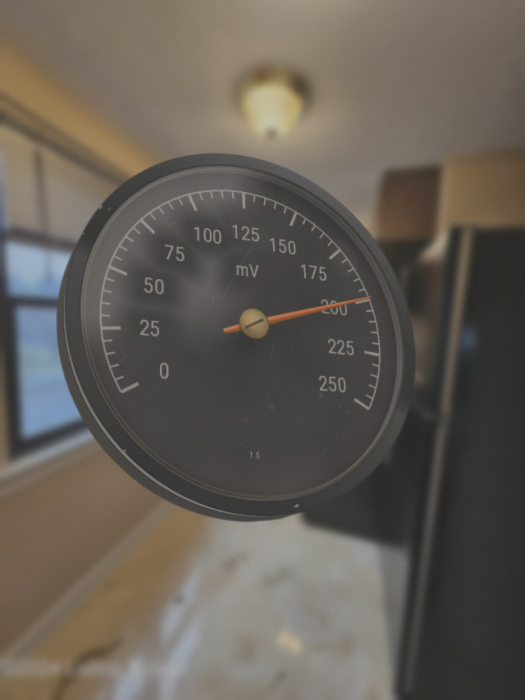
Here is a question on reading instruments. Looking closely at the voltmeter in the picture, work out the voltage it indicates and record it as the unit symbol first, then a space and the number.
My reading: mV 200
